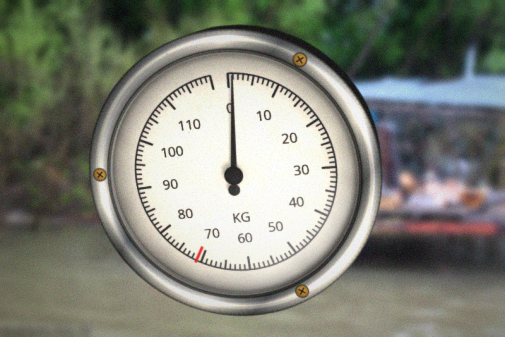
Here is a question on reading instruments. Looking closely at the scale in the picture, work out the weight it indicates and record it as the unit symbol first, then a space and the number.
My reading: kg 1
